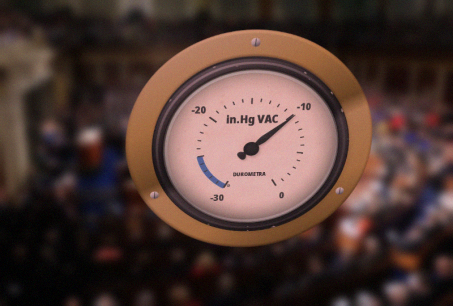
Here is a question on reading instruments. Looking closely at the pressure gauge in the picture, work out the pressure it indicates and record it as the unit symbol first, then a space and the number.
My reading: inHg -10
